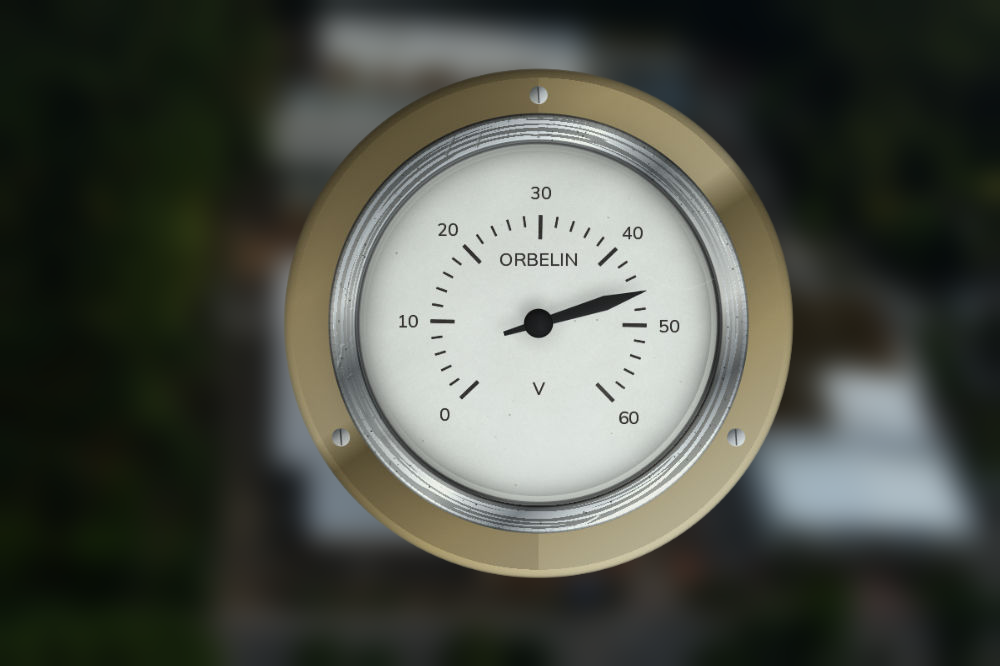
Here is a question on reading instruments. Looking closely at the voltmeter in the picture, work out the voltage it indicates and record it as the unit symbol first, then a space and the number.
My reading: V 46
